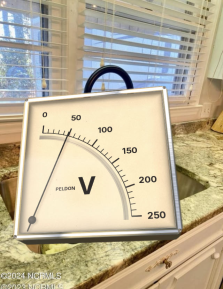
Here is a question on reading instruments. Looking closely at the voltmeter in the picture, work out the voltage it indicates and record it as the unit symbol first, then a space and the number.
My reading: V 50
